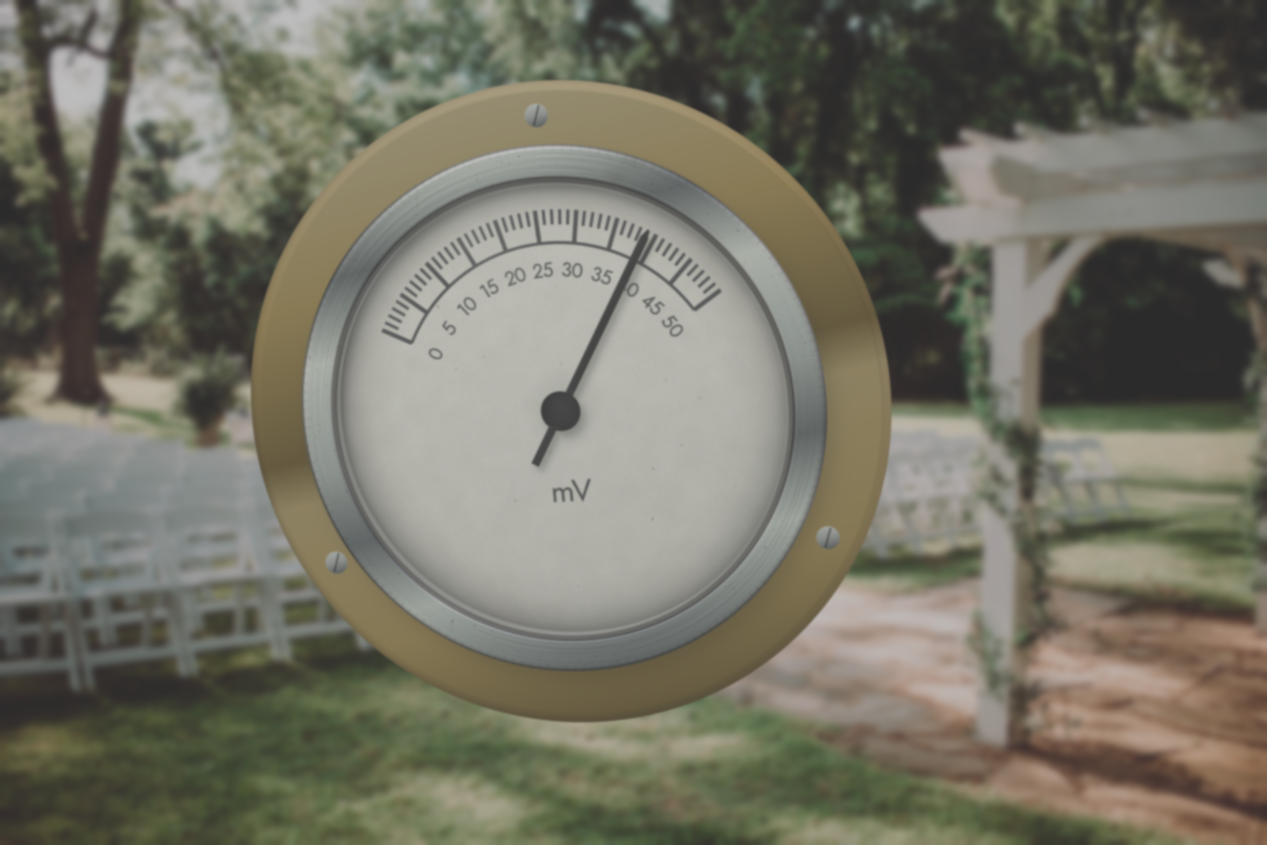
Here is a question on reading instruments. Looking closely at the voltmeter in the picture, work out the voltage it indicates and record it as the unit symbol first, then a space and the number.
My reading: mV 39
